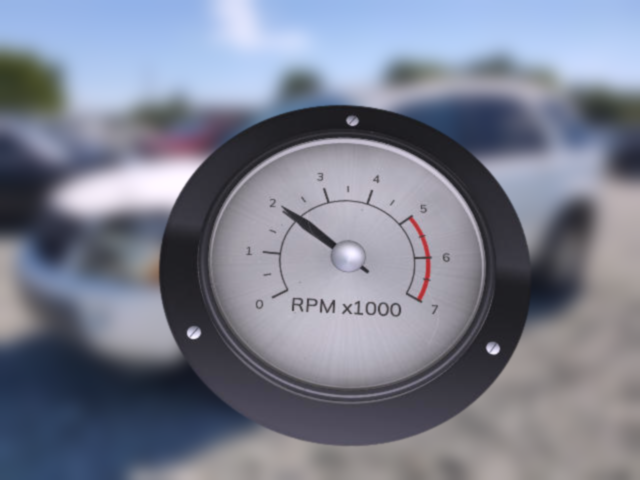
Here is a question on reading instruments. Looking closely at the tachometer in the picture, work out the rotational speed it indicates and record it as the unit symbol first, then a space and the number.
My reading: rpm 2000
